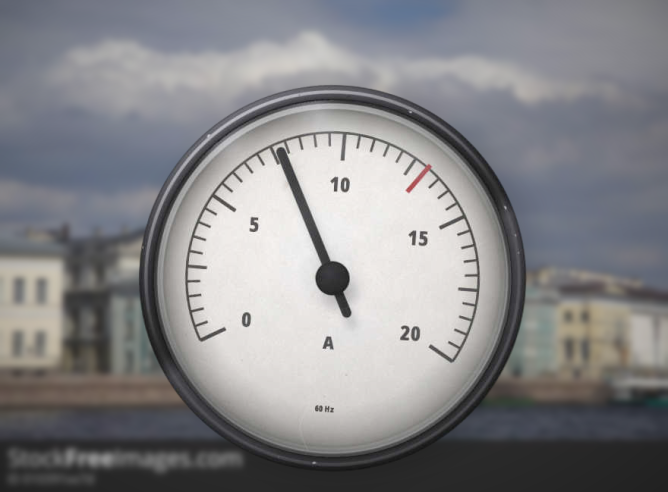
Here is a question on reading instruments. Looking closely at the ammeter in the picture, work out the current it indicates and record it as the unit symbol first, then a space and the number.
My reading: A 7.75
